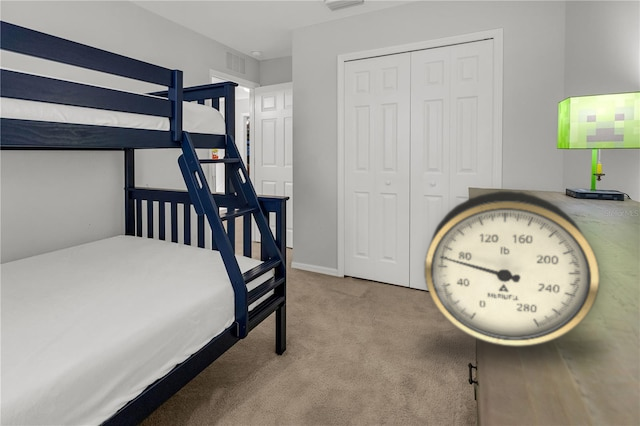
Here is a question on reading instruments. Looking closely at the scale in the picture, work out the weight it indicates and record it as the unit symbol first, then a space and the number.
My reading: lb 70
